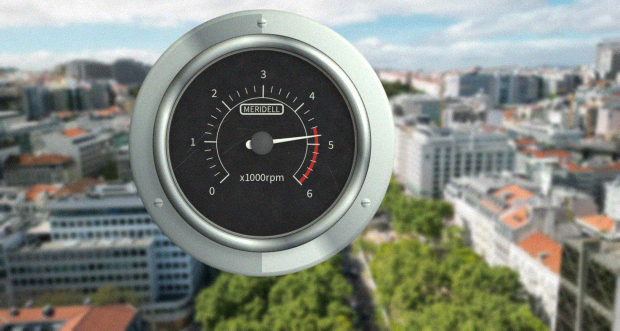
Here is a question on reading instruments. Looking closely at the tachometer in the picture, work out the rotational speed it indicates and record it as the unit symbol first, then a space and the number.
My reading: rpm 4800
